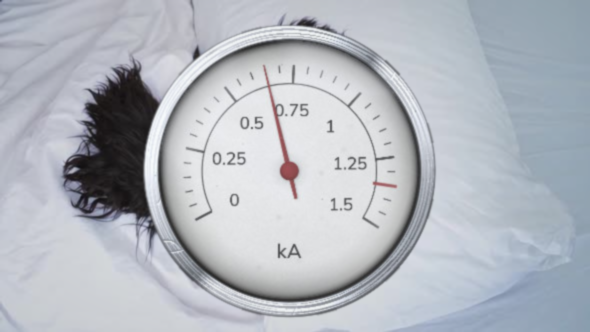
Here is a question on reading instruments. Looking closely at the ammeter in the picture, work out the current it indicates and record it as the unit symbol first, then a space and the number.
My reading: kA 0.65
